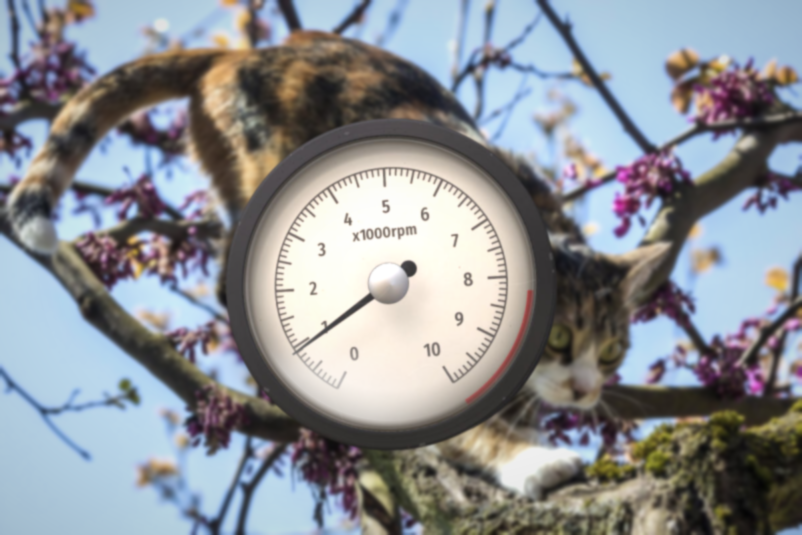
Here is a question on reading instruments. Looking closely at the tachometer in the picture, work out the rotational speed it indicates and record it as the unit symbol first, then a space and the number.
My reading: rpm 900
